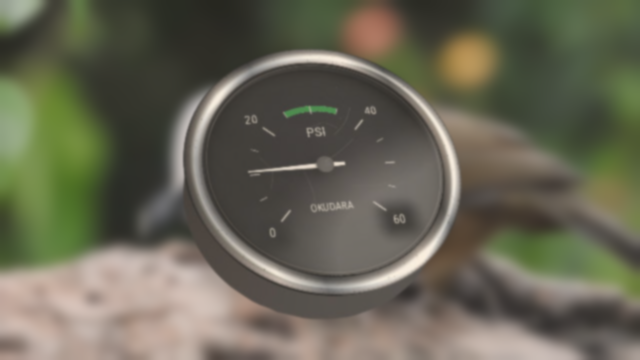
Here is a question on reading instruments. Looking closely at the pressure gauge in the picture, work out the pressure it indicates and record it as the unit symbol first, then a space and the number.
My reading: psi 10
